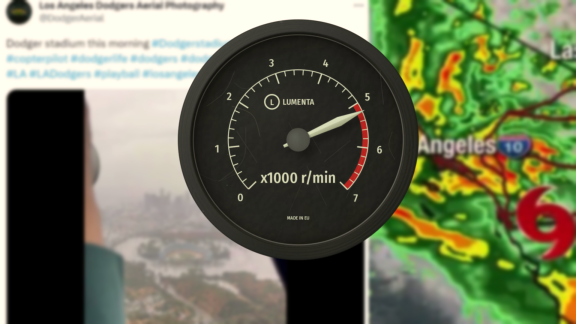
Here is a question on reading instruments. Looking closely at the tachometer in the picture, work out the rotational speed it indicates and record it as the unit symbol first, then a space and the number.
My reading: rpm 5200
